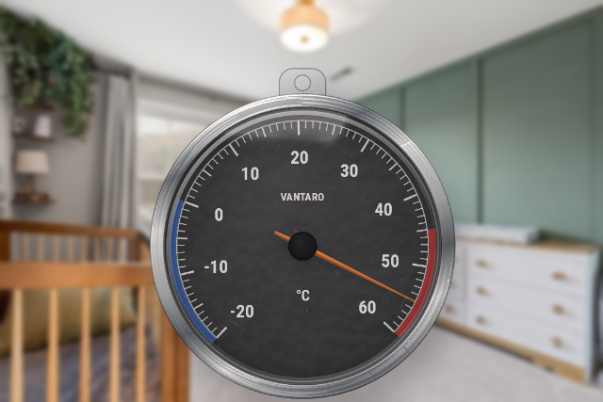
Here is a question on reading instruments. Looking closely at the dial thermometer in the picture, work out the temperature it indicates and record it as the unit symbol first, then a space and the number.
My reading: °C 55
